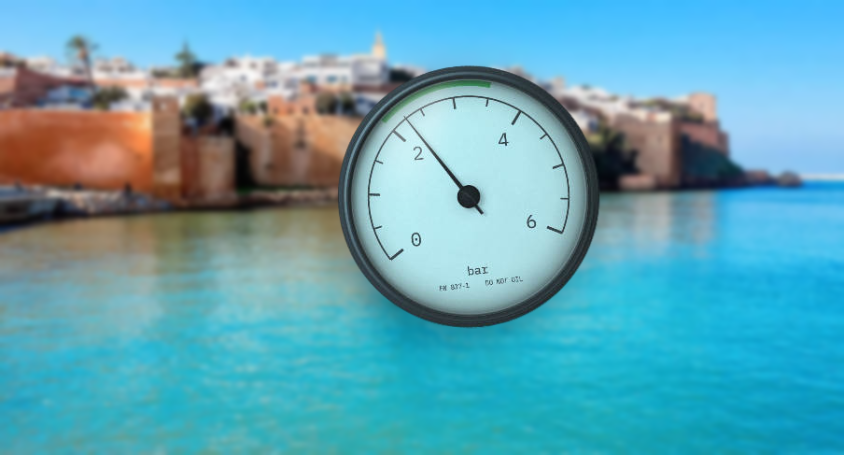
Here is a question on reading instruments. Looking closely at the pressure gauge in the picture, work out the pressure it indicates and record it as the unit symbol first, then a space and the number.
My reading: bar 2.25
